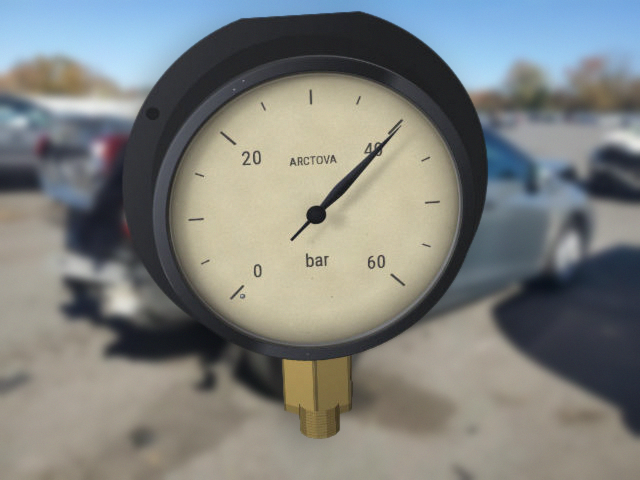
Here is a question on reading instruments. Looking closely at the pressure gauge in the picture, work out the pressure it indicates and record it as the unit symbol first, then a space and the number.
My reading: bar 40
